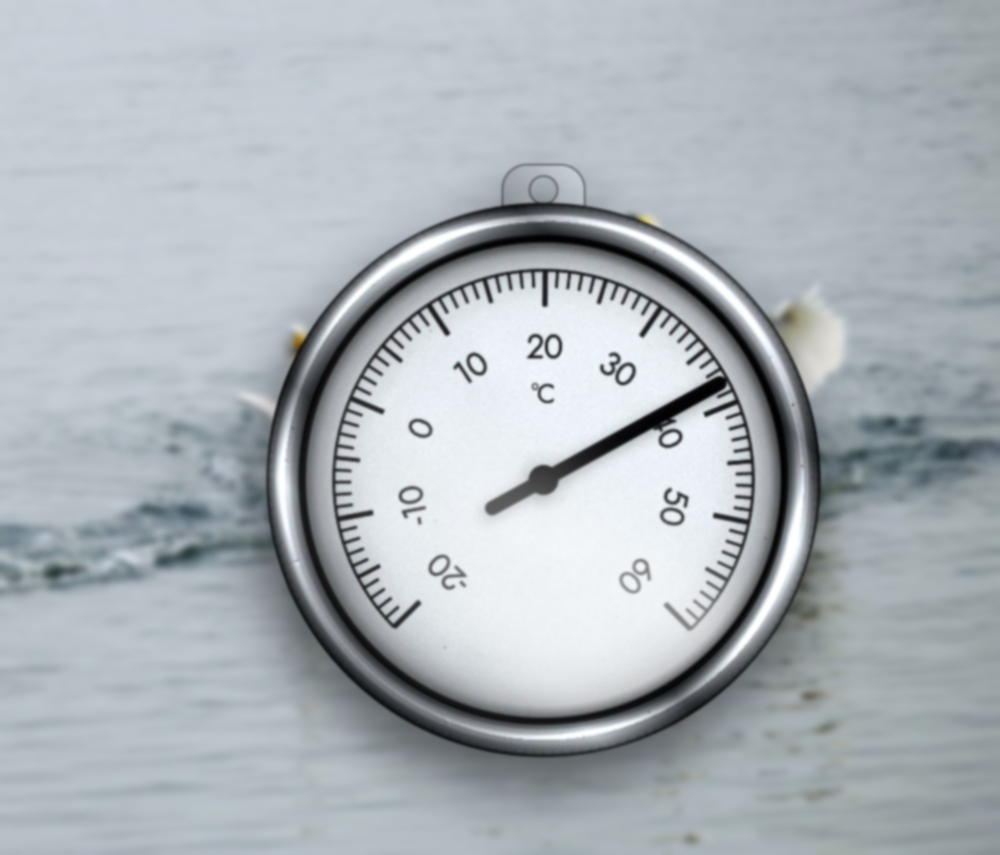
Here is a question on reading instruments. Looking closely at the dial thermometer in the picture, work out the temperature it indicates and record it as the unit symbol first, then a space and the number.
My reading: °C 38
